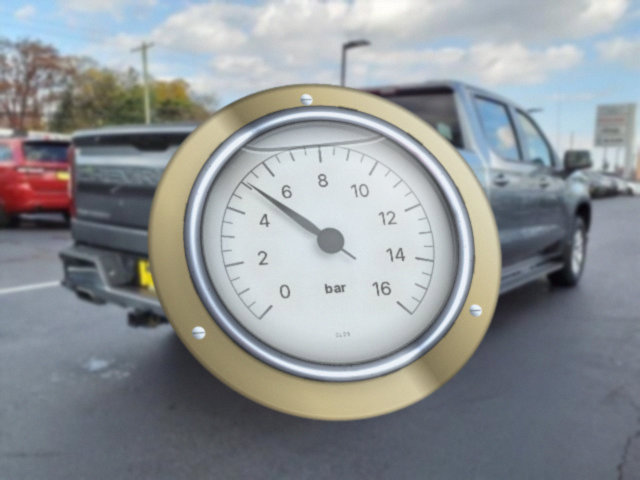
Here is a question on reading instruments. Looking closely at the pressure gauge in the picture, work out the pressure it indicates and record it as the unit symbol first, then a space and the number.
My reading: bar 5
